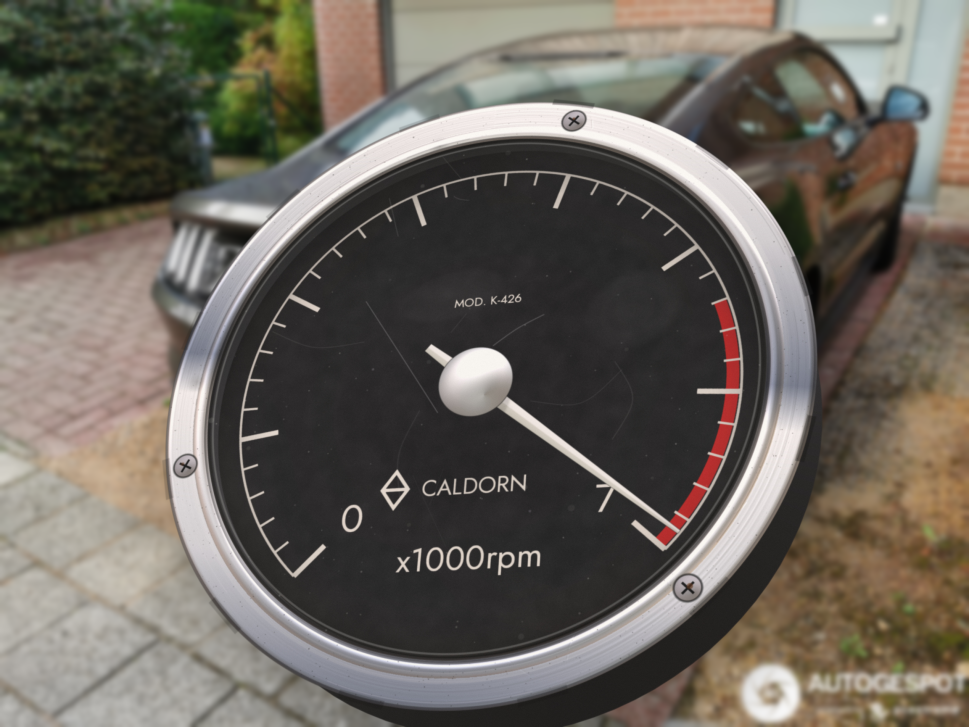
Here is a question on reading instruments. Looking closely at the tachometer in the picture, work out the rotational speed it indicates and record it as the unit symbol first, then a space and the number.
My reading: rpm 6900
